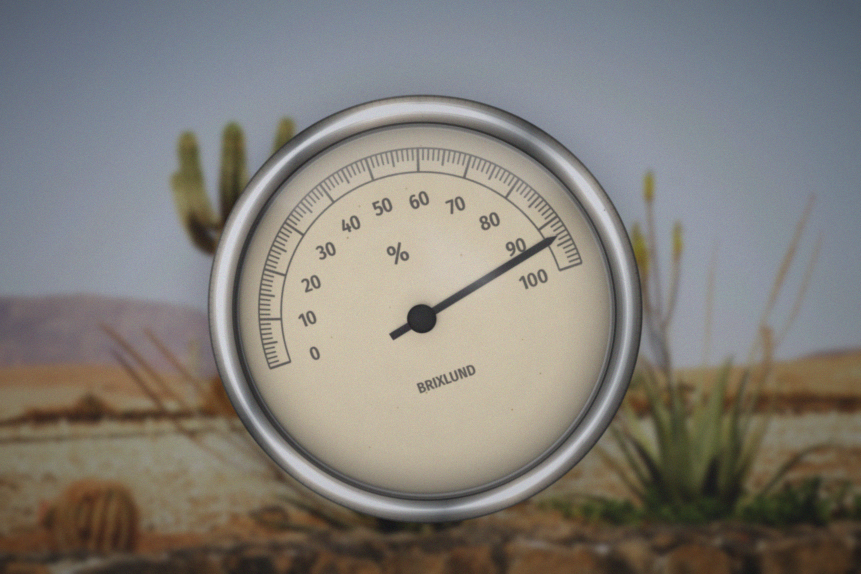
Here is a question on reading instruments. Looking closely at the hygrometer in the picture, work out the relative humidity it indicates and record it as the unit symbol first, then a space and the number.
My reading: % 93
